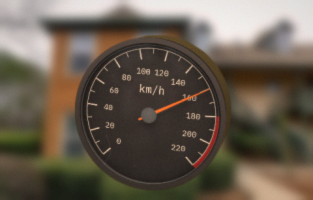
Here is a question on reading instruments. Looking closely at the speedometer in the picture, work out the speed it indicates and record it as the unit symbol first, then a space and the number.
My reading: km/h 160
